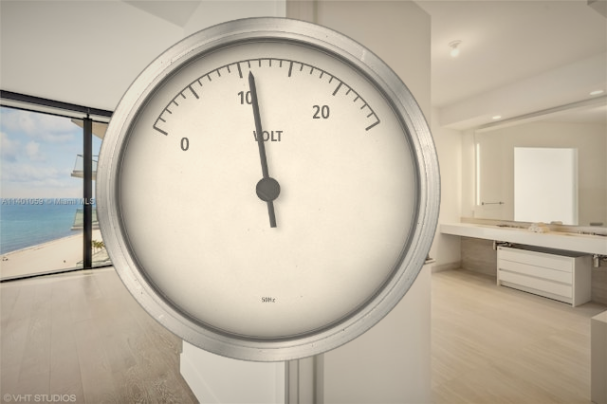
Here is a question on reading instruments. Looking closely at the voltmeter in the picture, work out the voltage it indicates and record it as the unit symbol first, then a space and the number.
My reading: V 11
